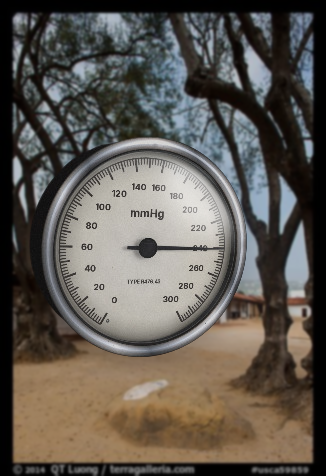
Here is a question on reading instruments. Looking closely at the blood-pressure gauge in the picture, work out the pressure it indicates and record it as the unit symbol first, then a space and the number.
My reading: mmHg 240
